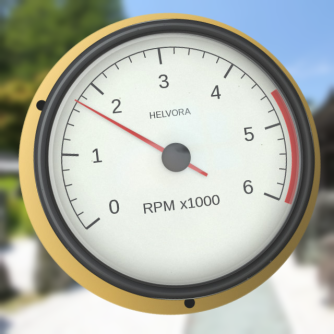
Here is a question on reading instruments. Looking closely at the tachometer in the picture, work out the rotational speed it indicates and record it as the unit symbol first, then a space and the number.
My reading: rpm 1700
